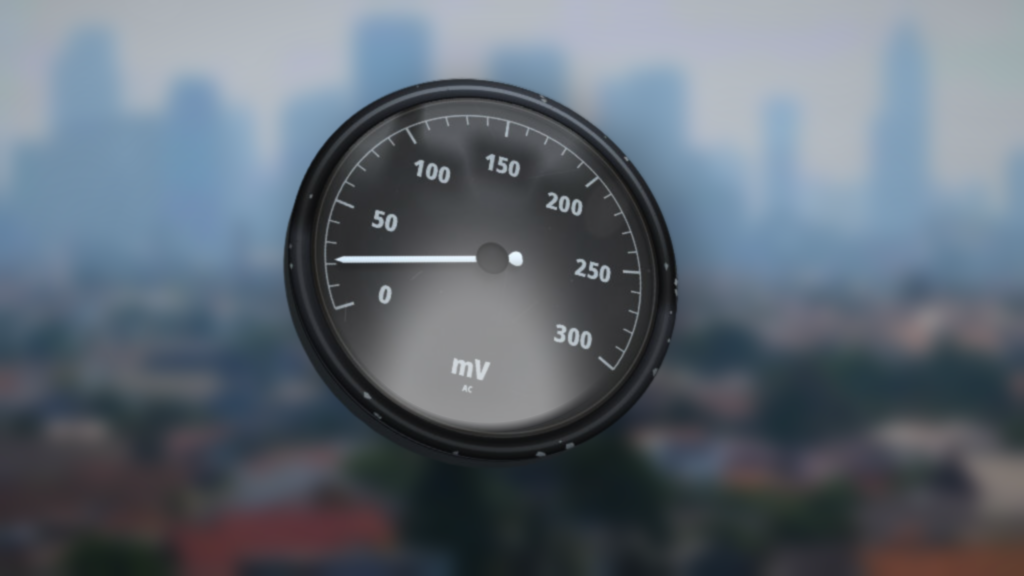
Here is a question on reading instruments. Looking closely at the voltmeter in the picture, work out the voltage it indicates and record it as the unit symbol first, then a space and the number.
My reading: mV 20
